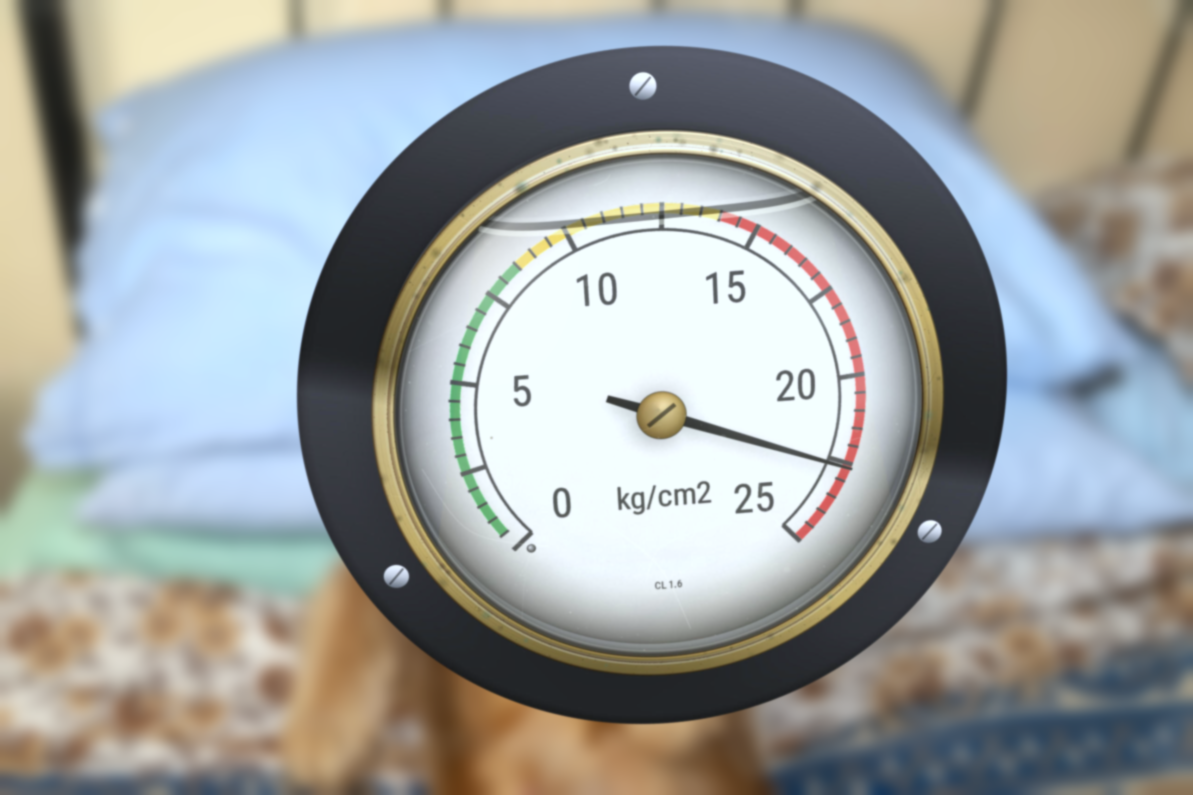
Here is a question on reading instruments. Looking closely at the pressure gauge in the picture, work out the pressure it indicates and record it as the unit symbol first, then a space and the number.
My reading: kg/cm² 22.5
